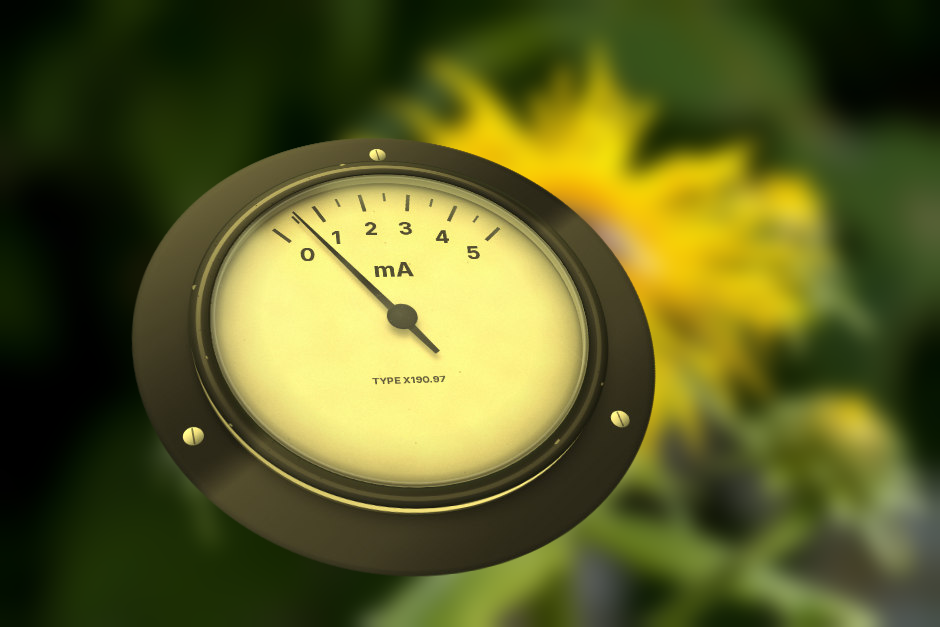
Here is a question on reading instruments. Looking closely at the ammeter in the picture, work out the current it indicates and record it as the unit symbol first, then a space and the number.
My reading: mA 0.5
